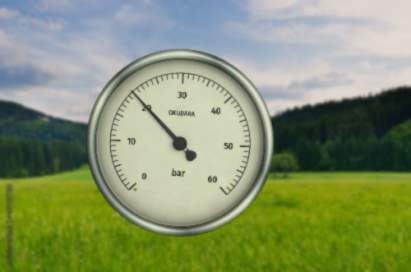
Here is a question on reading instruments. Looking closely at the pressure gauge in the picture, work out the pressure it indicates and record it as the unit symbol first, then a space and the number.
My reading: bar 20
